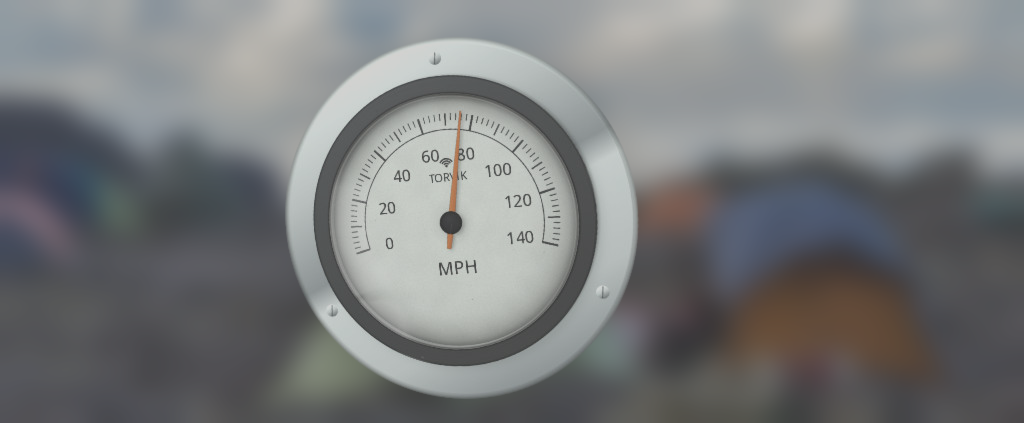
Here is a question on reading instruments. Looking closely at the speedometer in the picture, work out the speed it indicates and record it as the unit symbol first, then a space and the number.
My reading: mph 76
